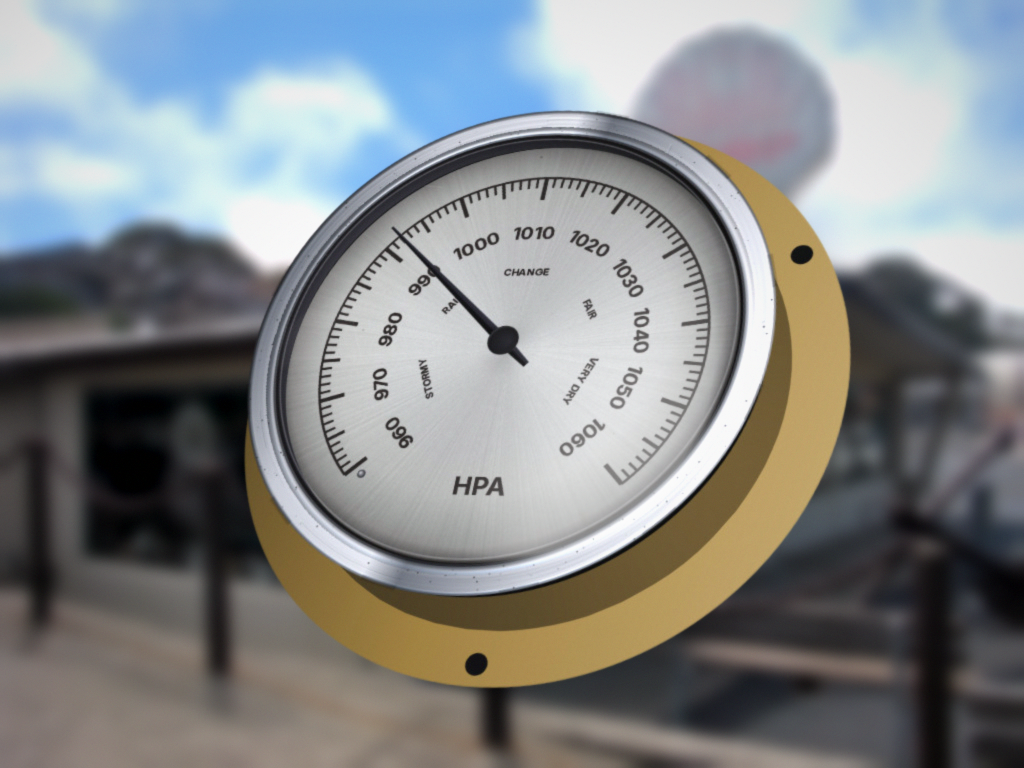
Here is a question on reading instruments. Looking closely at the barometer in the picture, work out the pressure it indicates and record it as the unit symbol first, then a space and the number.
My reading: hPa 992
